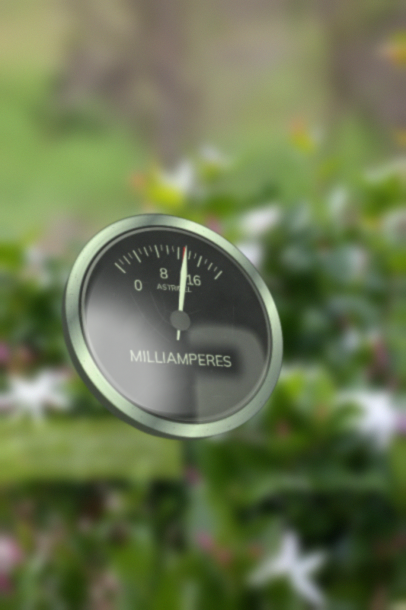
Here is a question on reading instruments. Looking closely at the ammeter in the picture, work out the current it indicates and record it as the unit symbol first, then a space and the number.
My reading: mA 13
